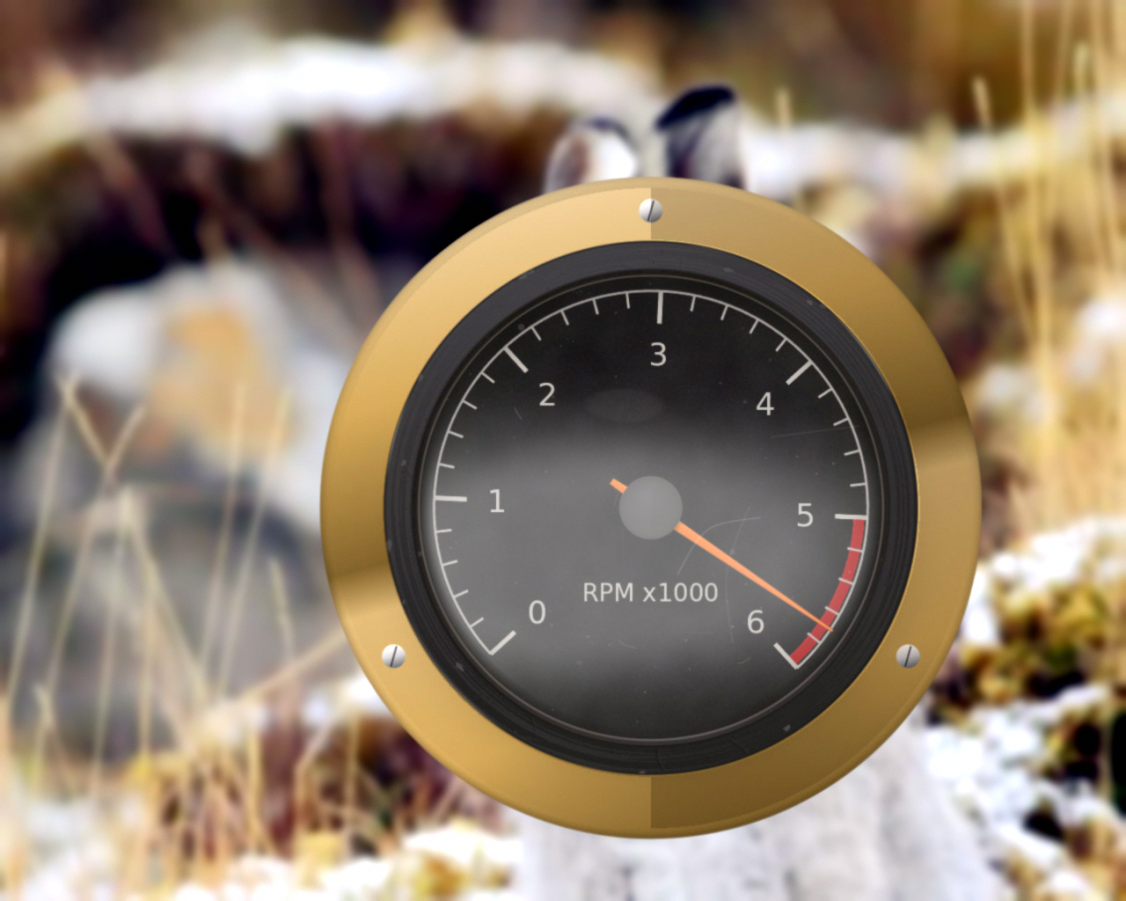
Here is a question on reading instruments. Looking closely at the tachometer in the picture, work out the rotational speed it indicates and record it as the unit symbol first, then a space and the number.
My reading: rpm 5700
